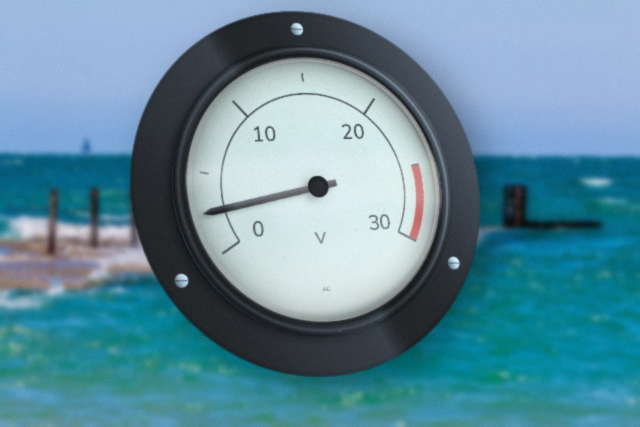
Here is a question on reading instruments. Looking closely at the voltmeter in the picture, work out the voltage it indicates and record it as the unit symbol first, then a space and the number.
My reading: V 2.5
